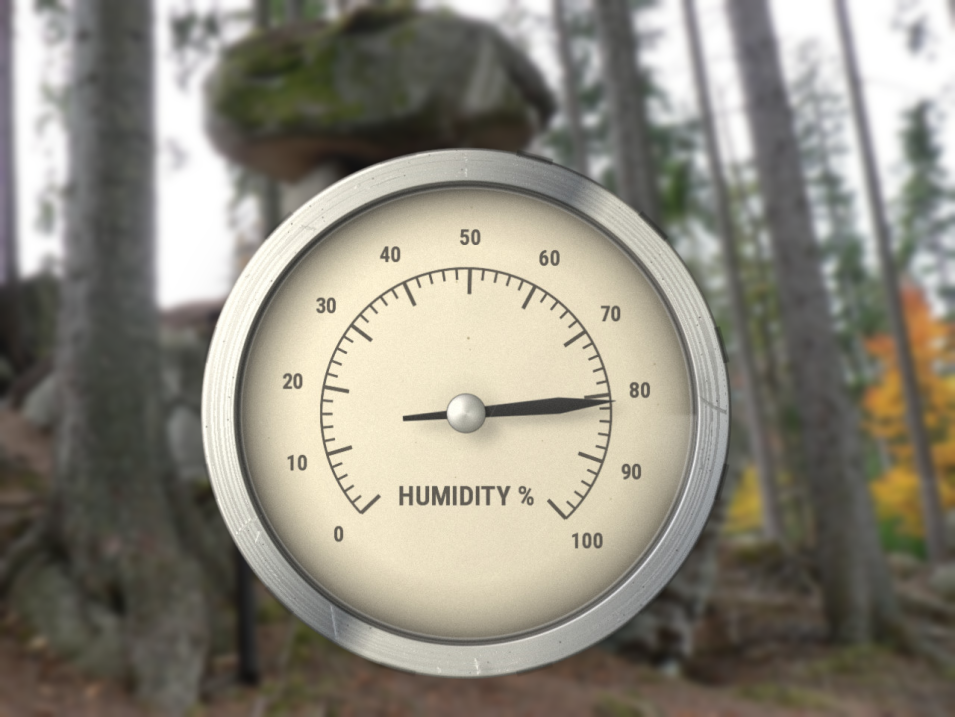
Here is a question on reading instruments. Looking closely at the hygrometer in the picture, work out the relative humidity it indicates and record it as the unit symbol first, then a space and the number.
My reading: % 81
